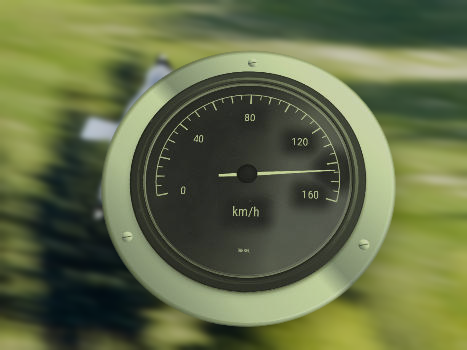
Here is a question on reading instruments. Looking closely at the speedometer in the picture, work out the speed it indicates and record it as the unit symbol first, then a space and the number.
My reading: km/h 145
